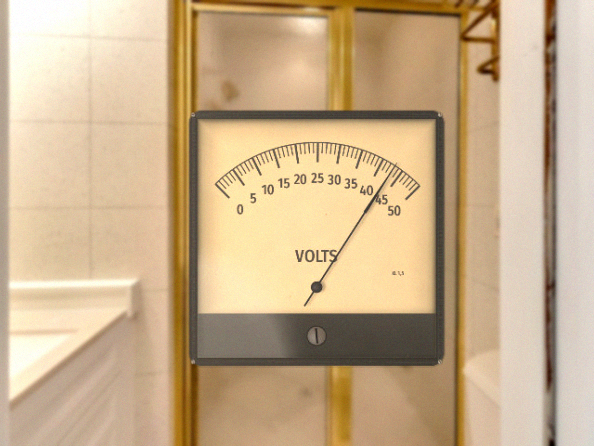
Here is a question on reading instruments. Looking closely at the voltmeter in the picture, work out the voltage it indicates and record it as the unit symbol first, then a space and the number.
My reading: V 43
